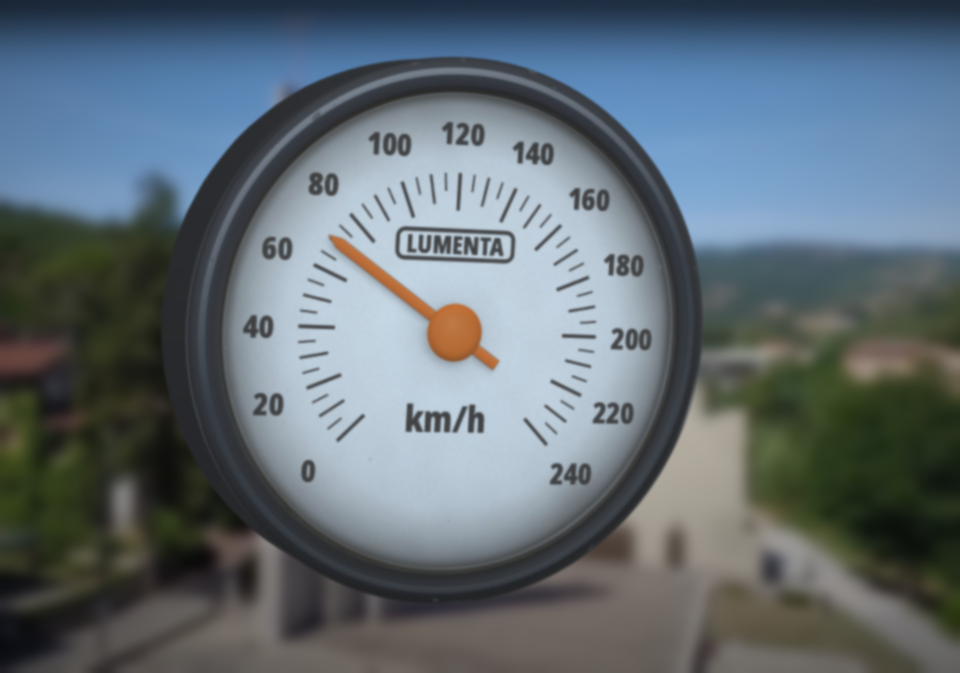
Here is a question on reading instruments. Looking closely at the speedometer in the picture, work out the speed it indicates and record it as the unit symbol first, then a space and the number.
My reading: km/h 70
